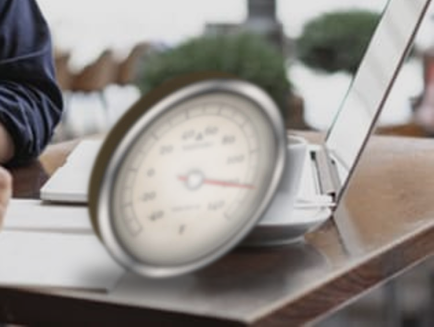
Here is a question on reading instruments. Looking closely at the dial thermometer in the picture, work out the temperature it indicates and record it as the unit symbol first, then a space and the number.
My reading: °F 120
